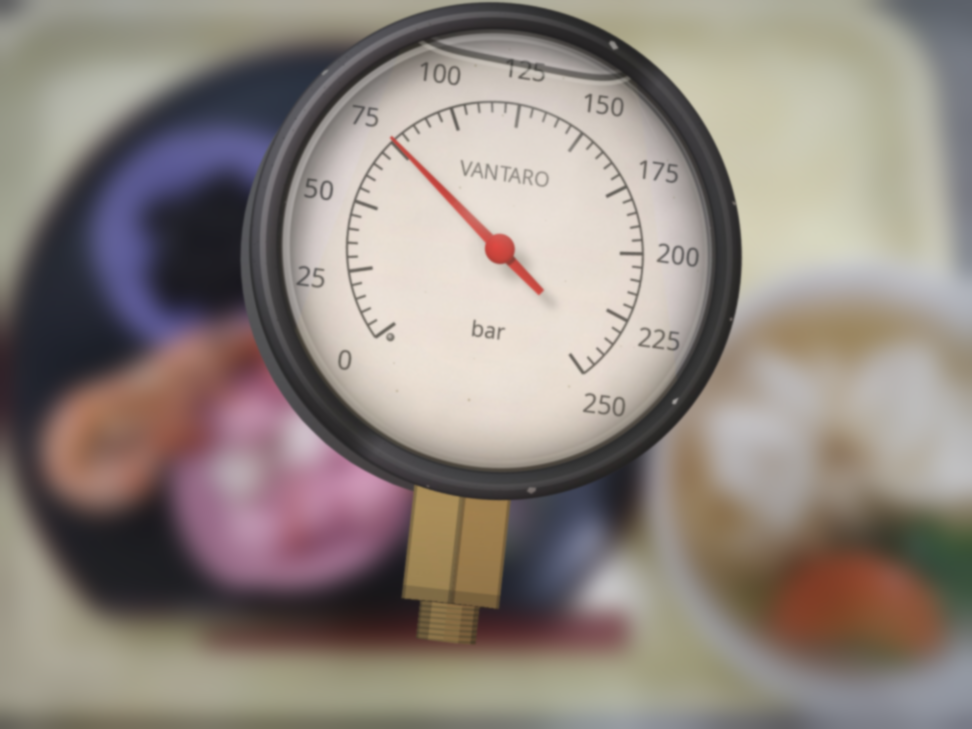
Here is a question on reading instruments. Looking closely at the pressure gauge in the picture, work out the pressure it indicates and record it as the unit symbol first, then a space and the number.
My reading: bar 75
